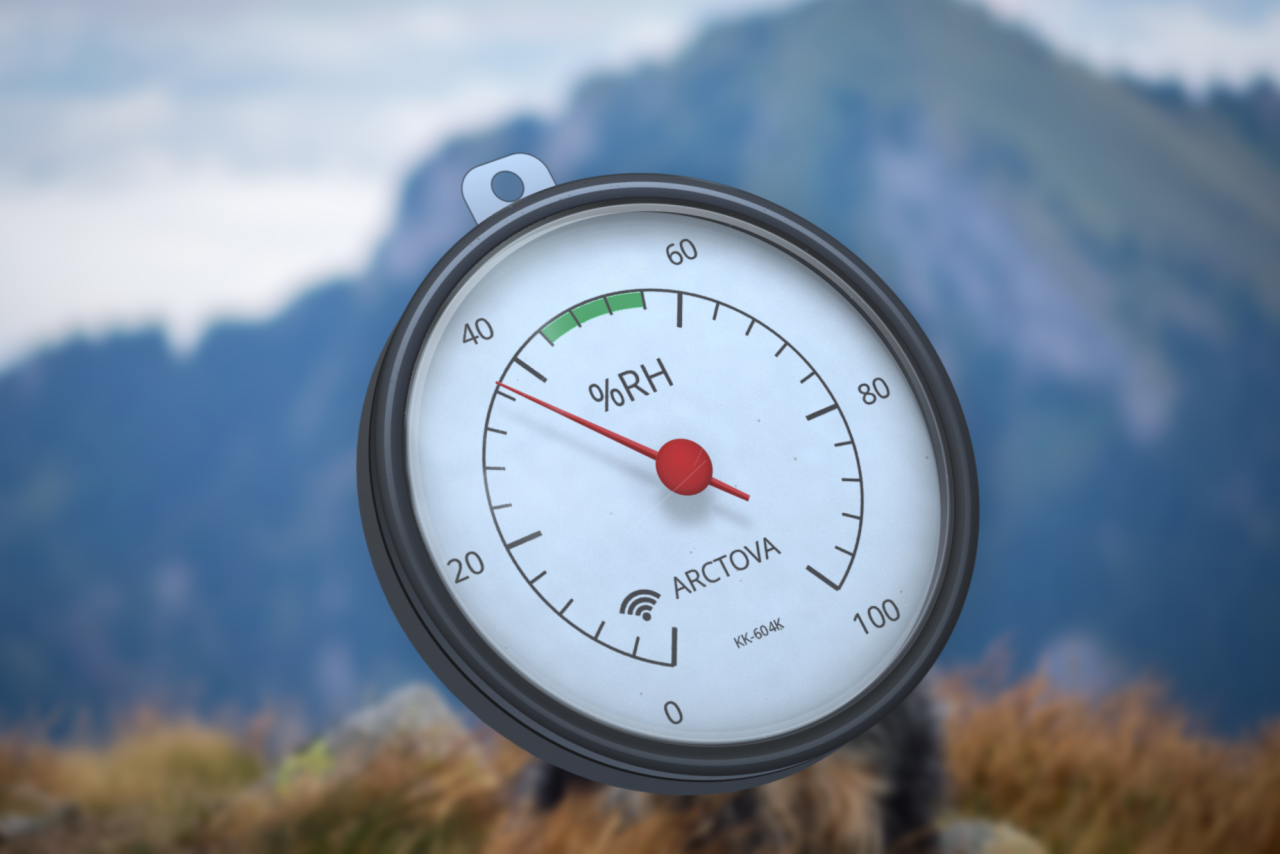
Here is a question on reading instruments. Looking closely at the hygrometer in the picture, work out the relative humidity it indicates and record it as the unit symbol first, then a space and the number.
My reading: % 36
